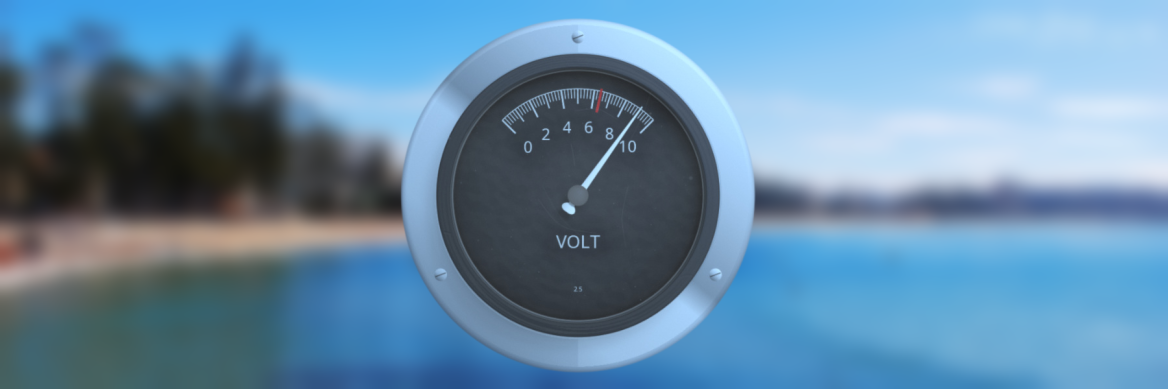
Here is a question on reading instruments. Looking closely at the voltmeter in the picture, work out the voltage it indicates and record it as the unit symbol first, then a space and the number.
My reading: V 9
